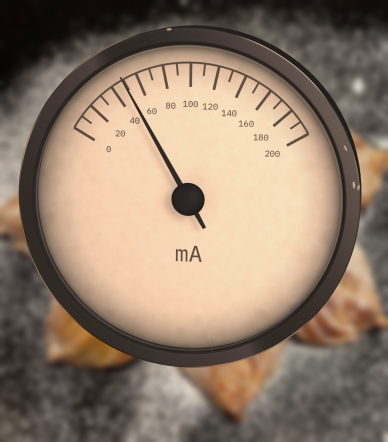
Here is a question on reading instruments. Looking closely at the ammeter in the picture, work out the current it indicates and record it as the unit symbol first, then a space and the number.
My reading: mA 50
